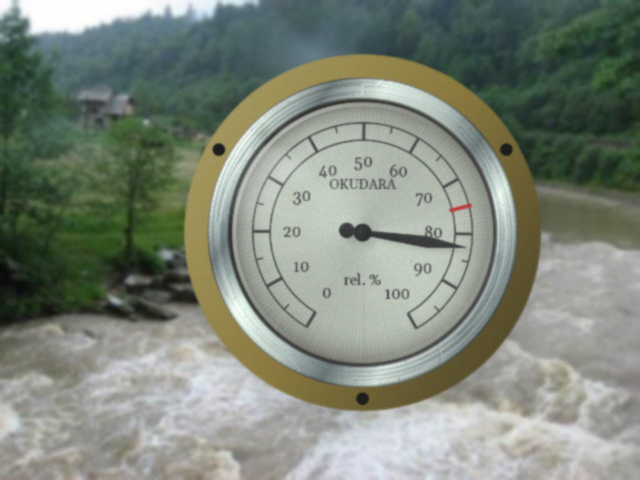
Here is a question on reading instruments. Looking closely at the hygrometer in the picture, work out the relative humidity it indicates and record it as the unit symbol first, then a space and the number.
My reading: % 82.5
